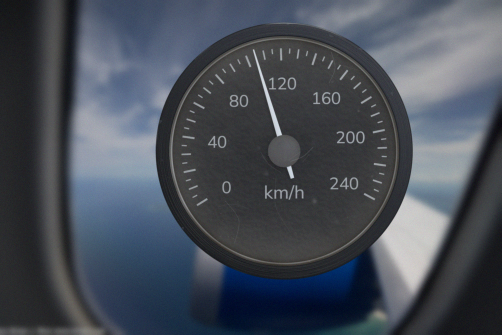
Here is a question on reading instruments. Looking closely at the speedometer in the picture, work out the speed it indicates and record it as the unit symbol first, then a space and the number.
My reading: km/h 105
